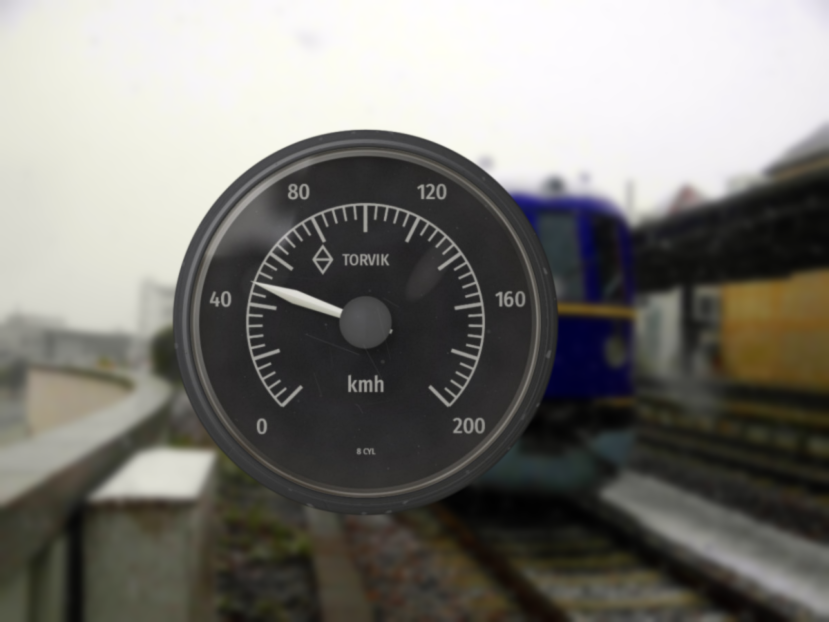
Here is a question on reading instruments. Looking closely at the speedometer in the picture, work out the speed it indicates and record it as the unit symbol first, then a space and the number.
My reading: km/h 48
